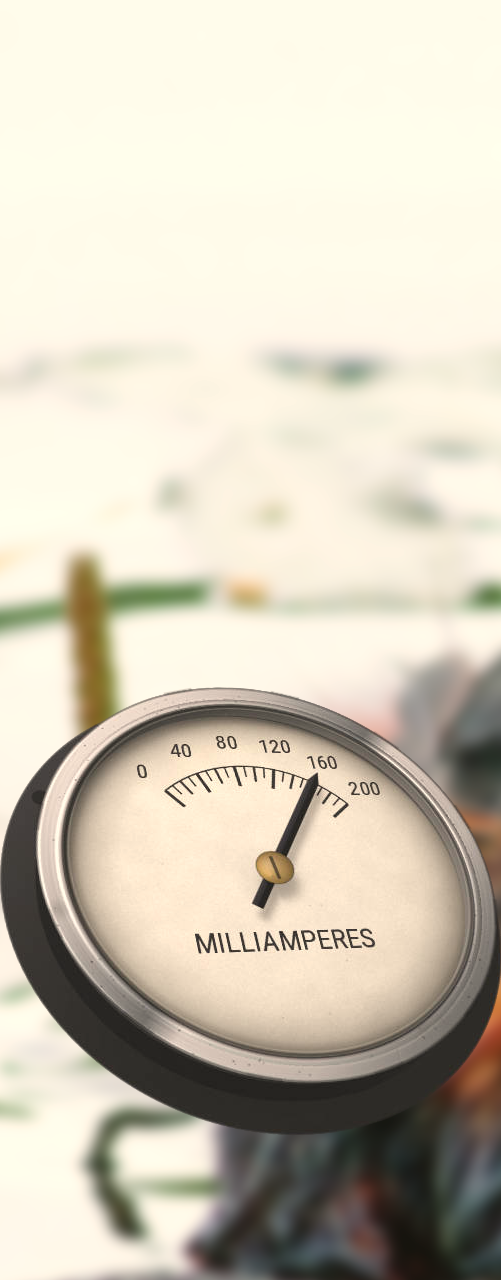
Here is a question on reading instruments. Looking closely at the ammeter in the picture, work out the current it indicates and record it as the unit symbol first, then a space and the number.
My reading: mA 160
